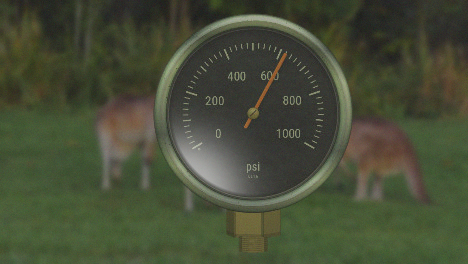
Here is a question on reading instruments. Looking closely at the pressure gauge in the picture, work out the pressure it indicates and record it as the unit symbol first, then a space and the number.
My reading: psi 620
